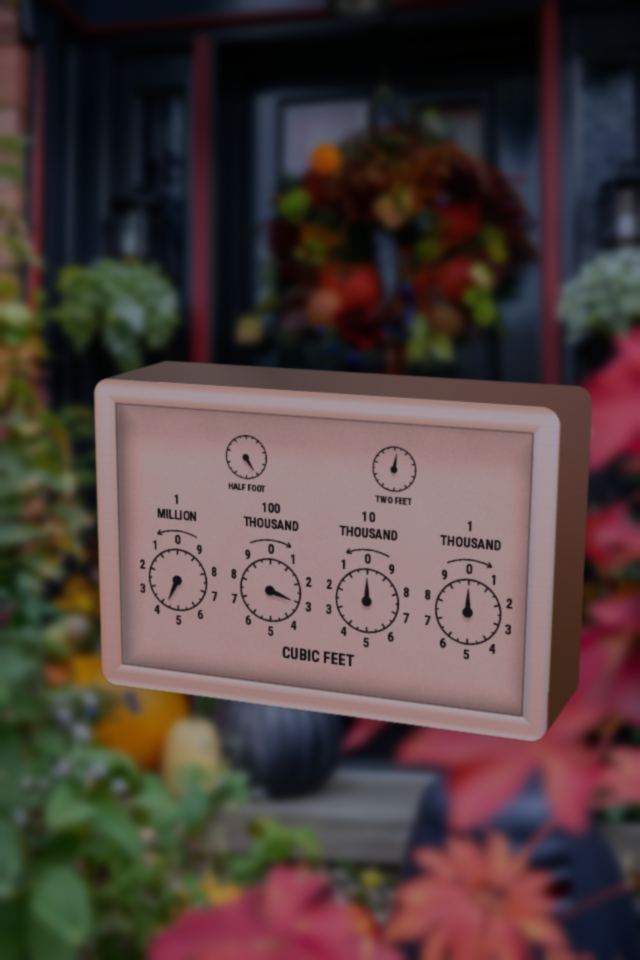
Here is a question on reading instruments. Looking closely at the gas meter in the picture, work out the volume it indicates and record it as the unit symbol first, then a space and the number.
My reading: ft³ 430000
